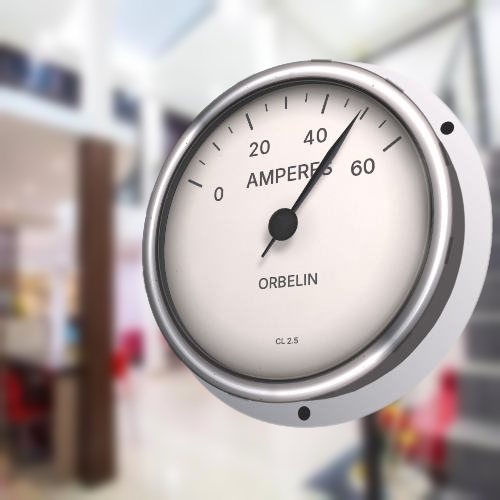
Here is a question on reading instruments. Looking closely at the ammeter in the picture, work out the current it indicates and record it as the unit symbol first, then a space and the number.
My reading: A 50
